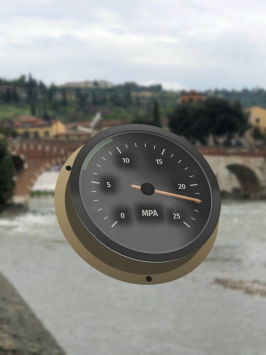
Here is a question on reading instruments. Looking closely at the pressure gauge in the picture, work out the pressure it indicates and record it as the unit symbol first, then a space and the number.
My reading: MPa 22
